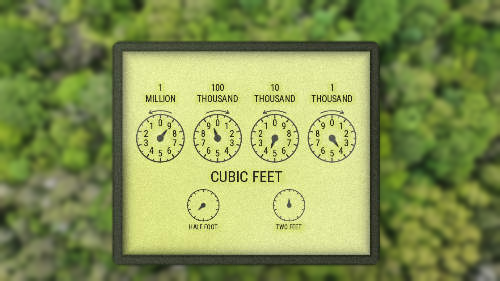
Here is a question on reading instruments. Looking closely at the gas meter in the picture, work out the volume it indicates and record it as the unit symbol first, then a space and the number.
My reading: ft³ 894400
